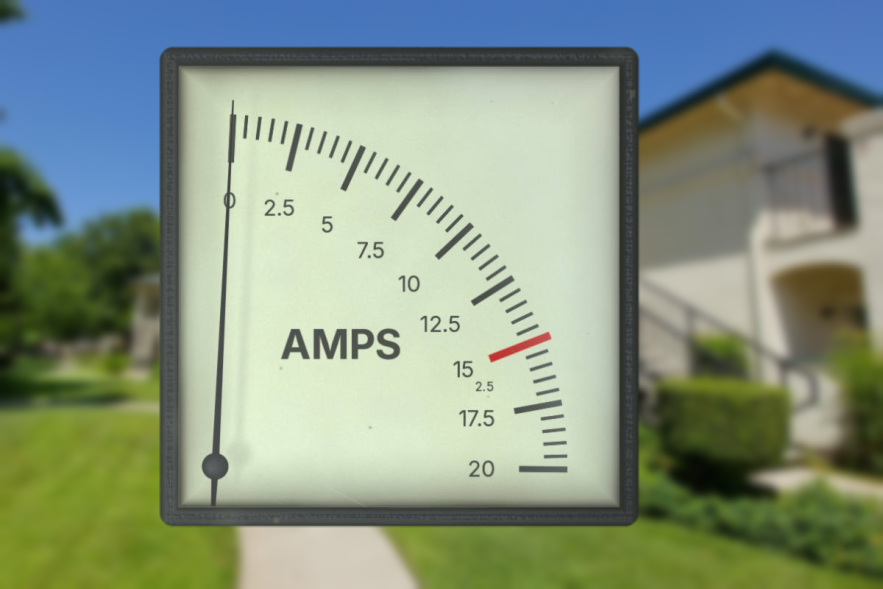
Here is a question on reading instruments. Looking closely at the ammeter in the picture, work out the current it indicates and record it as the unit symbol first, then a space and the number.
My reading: A 0
